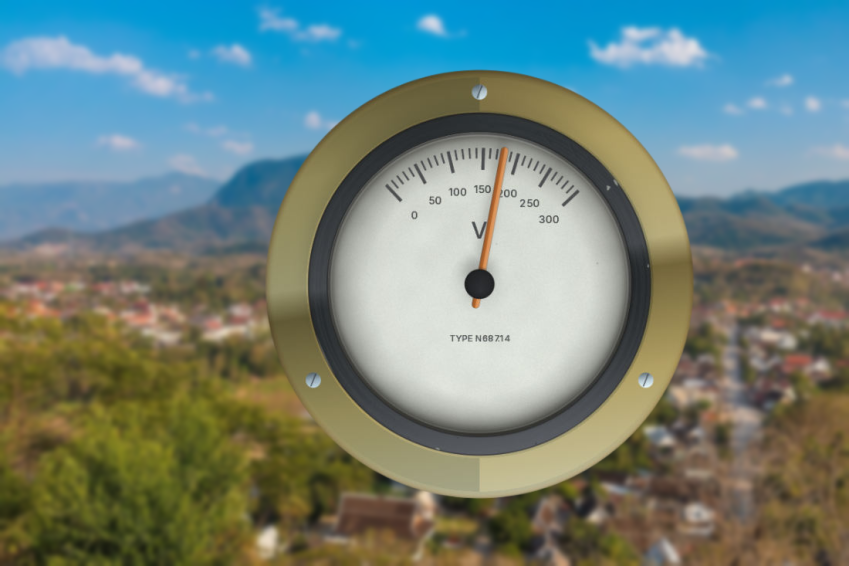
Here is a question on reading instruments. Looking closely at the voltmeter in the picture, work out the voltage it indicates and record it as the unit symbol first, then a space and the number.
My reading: V 180
